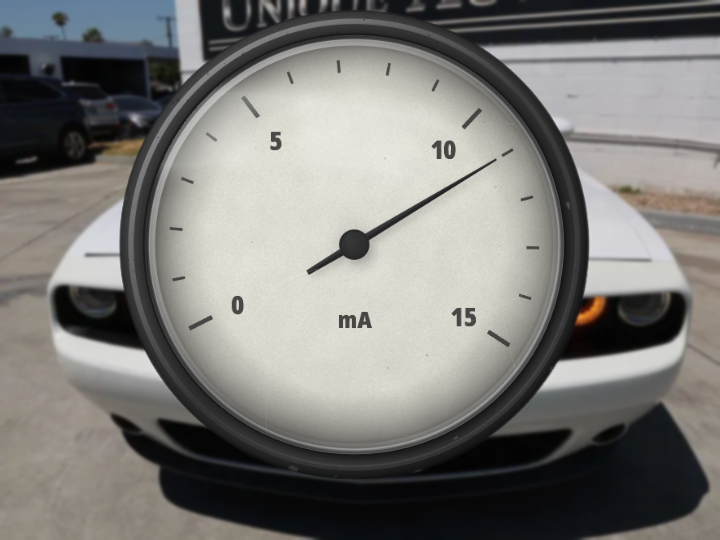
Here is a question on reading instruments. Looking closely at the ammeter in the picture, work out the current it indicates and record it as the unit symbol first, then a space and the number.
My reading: mA 11
